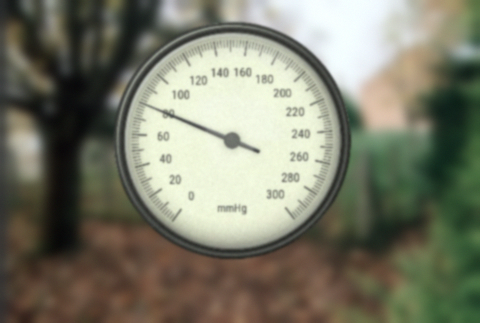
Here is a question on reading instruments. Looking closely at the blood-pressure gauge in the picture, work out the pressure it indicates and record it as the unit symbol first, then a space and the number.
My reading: mmHg 80
